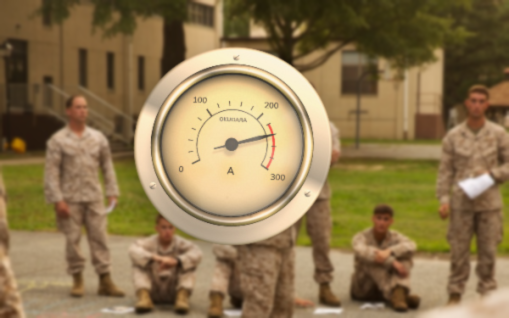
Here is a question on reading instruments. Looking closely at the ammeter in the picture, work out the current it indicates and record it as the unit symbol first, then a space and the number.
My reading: A 240
